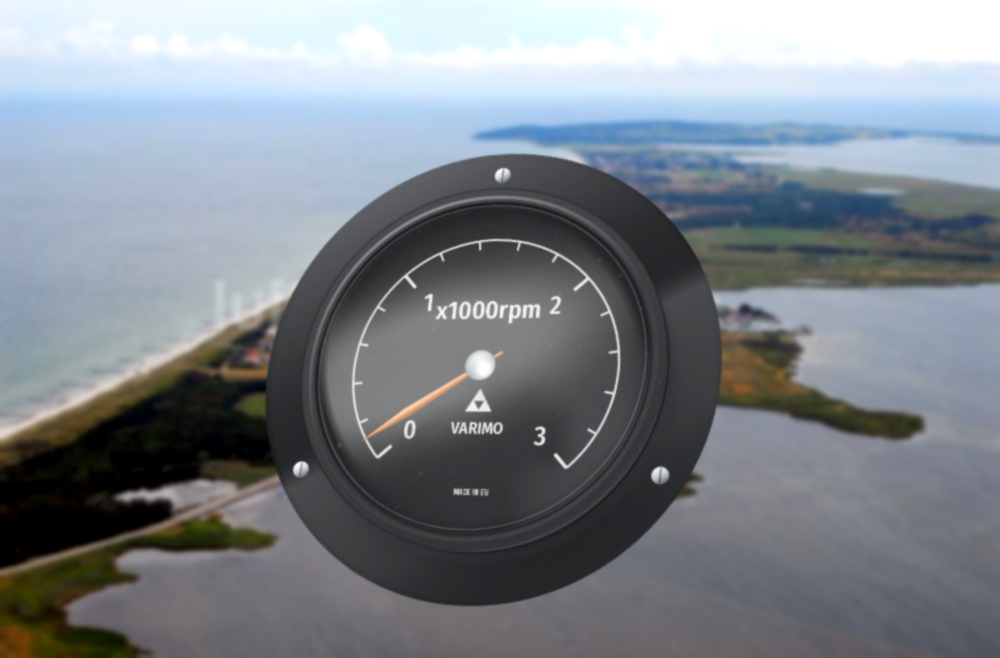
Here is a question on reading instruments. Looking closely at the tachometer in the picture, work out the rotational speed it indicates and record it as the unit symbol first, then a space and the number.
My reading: rpm 100
